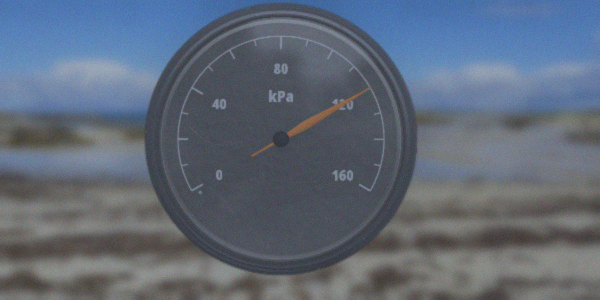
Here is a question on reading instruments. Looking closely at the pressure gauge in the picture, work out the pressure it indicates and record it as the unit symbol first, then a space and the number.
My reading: kPa 120
